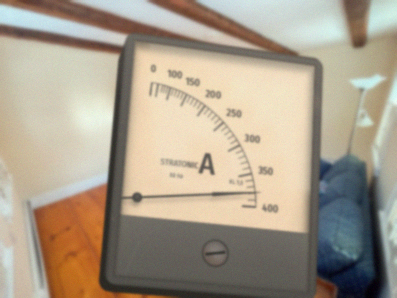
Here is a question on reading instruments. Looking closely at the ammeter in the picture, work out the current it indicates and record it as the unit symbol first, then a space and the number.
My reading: A 380
